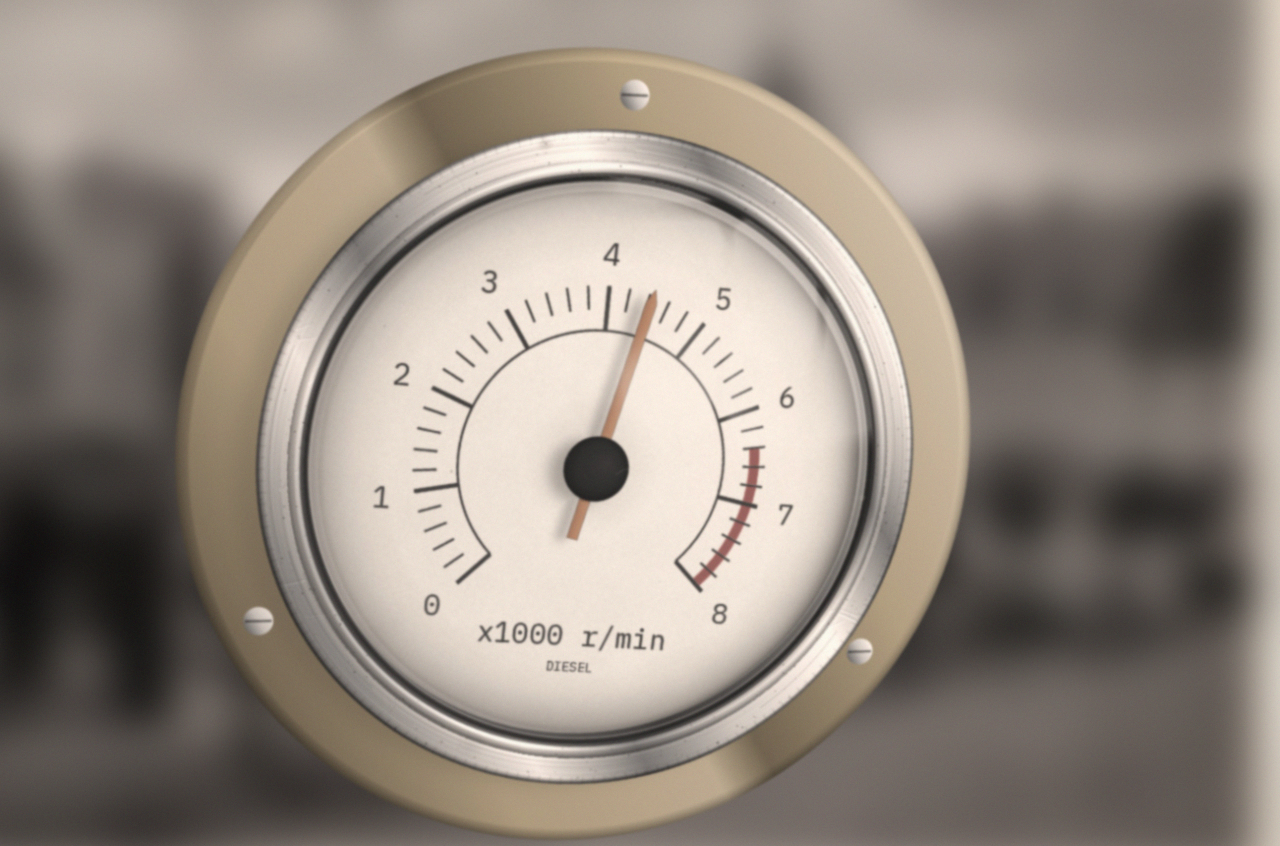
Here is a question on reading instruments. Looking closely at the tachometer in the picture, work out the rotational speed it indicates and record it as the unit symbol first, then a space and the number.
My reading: rpm 4400
